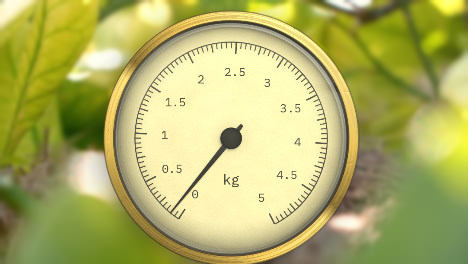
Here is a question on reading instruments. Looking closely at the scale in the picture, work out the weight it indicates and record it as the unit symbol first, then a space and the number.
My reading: kg 0.1
